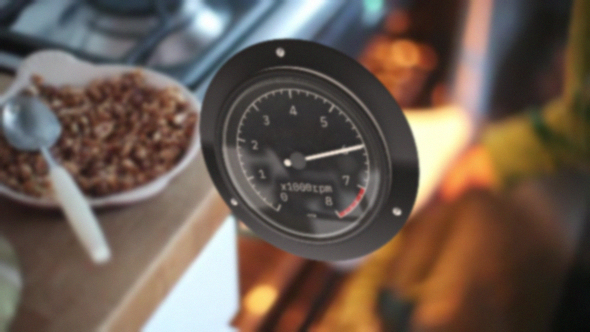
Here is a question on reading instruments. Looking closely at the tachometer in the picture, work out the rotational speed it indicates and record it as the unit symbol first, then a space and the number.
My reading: rpm 6000
